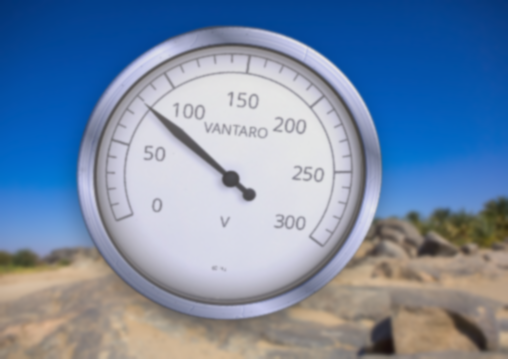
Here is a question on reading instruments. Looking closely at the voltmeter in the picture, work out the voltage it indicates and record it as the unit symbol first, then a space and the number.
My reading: V 80
